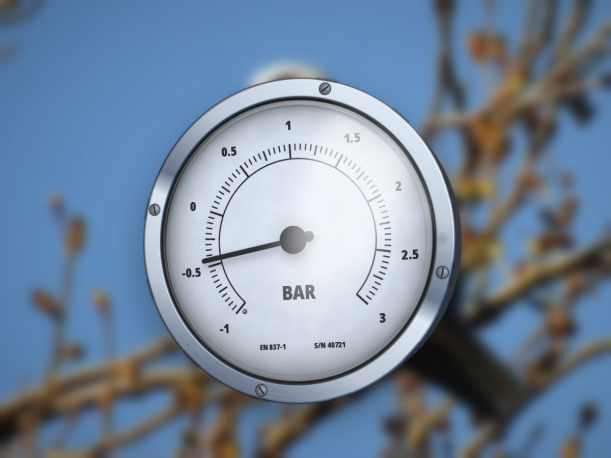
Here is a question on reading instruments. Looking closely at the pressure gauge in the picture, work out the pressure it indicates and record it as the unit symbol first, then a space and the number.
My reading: bar -0.45
